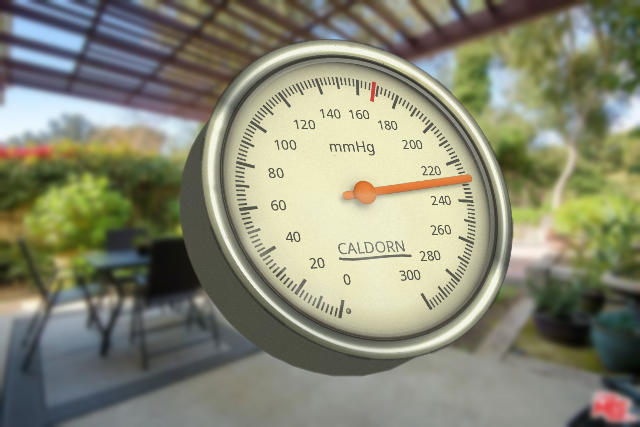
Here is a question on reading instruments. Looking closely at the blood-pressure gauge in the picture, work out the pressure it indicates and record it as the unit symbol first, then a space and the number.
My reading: mmHg 230
